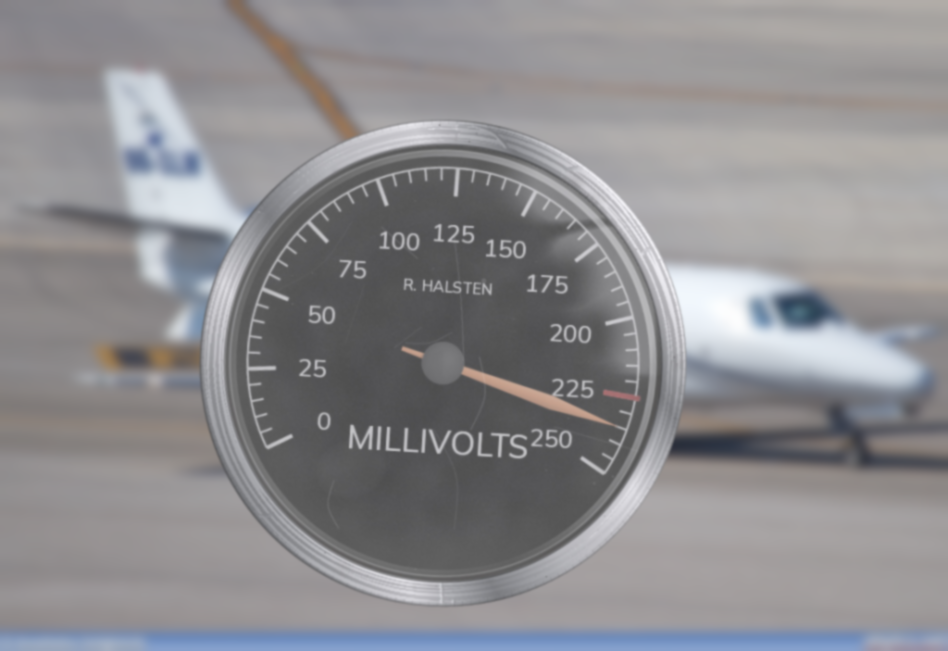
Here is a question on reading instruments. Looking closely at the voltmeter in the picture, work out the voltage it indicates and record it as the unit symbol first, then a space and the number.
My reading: mV 235
